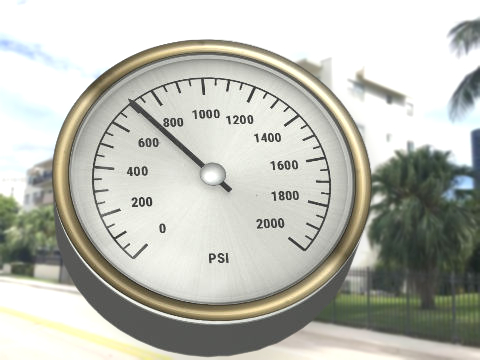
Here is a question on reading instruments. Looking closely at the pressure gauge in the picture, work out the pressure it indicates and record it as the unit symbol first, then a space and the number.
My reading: psi 700
